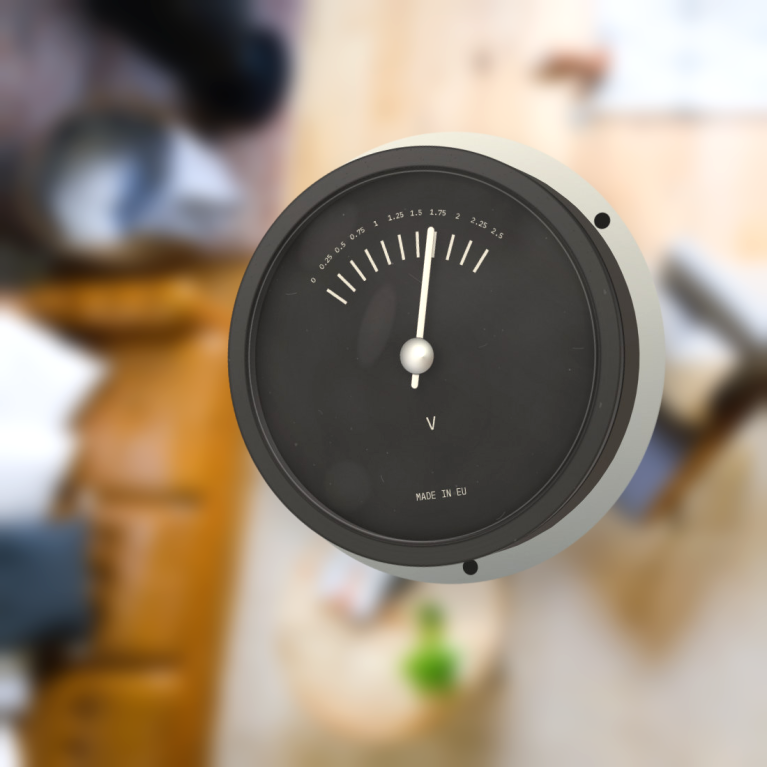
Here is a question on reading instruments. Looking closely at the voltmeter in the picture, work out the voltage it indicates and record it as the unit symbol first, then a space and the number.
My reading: V 1.75
